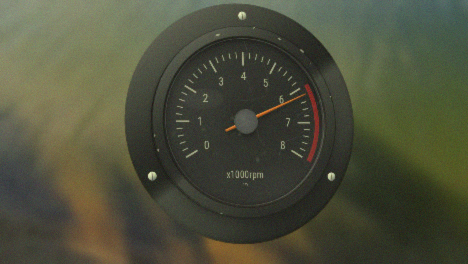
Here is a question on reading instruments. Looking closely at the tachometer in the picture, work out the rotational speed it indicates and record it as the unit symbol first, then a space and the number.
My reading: rpm 6200
